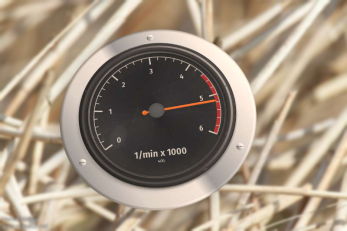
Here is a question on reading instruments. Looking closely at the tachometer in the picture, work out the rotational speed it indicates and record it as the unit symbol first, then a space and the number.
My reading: rpm 5200
